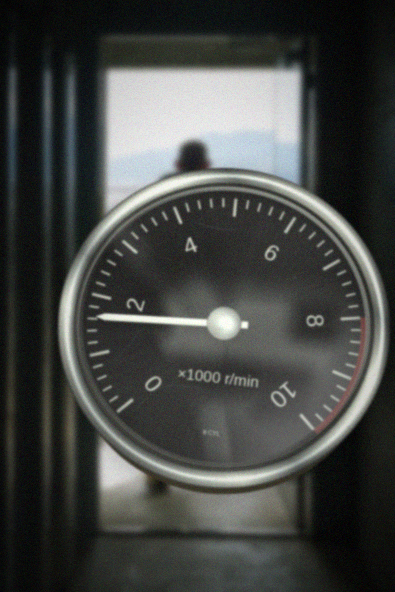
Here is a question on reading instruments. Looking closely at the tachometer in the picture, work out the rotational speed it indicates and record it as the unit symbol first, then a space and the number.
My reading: rpm 1600
